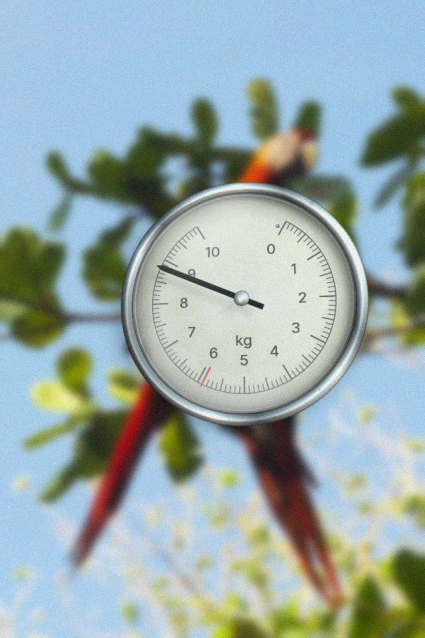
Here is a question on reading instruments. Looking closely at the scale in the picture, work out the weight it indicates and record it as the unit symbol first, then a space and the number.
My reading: kg 8.8
